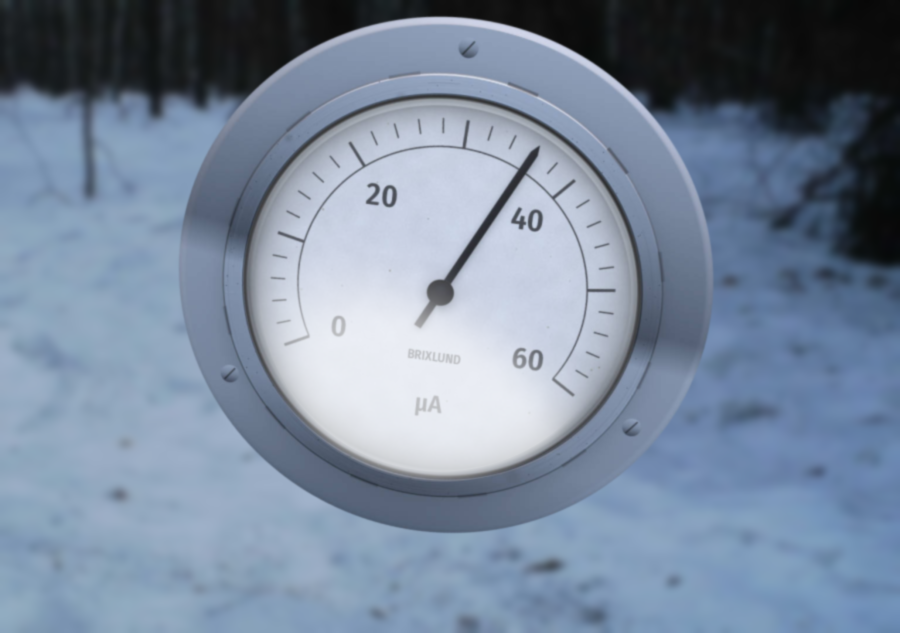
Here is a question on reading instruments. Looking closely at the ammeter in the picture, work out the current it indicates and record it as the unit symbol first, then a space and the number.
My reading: µA 36
